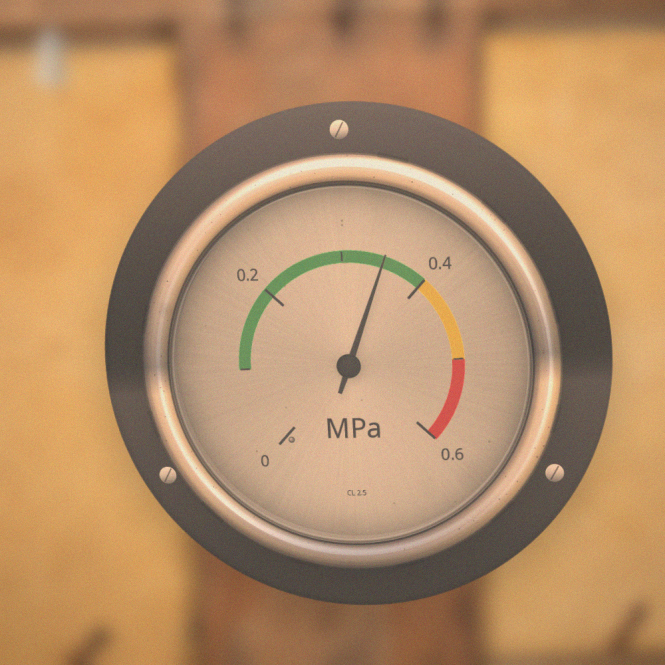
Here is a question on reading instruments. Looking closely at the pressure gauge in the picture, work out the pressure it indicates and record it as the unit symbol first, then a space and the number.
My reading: MPa 0.35
